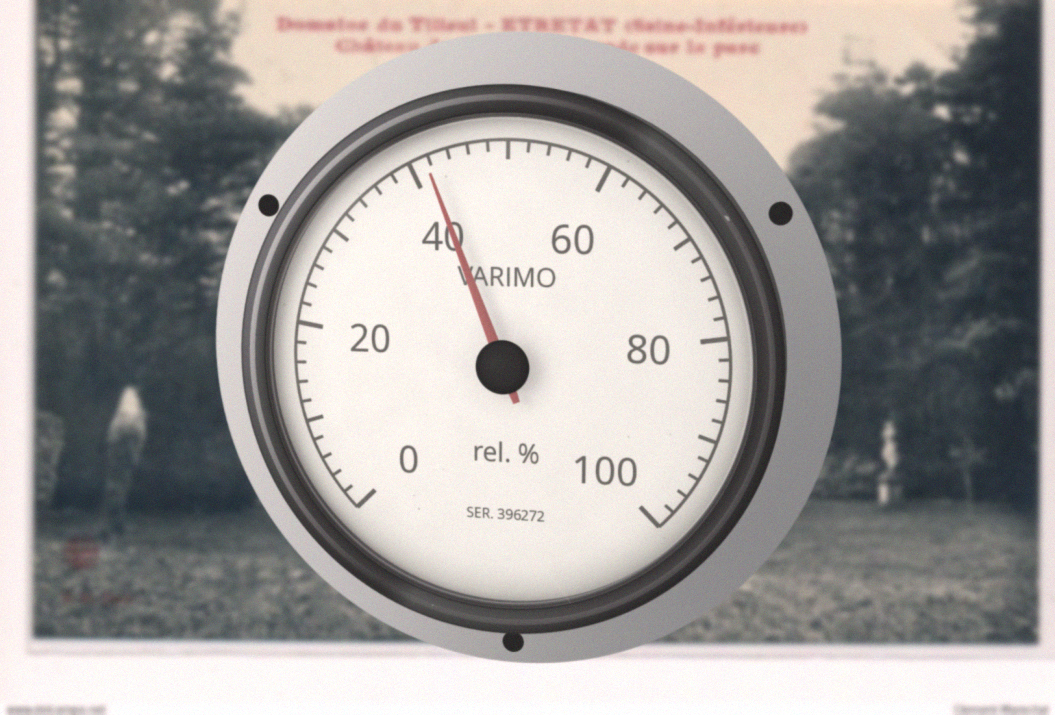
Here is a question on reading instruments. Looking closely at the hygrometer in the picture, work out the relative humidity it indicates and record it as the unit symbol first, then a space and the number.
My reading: % 42
